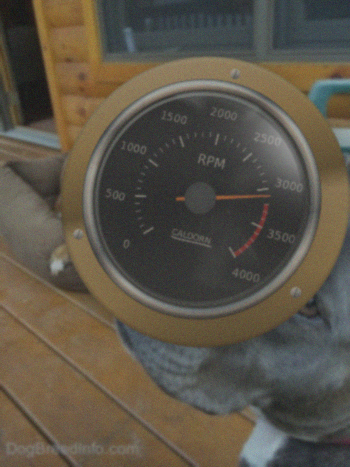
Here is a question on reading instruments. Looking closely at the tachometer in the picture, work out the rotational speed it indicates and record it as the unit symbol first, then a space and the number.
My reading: rpm 3100
